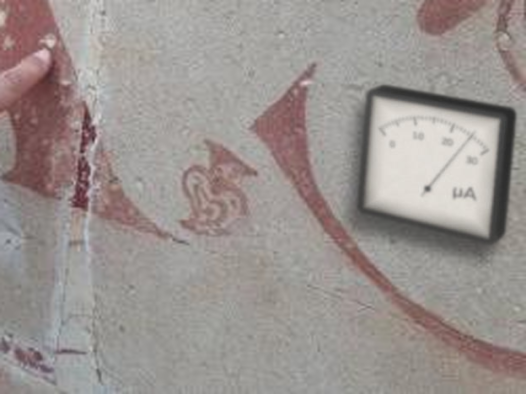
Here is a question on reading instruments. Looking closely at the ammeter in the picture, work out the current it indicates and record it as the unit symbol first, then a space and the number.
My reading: µA 25
